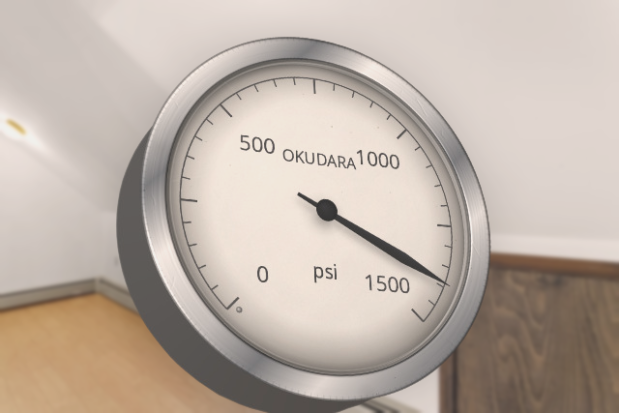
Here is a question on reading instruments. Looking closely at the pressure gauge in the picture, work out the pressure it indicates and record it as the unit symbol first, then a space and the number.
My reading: psi 1400
